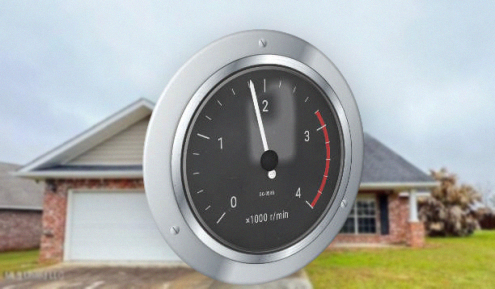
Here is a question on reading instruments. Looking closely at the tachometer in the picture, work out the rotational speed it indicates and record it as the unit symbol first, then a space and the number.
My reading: rpm 1800
